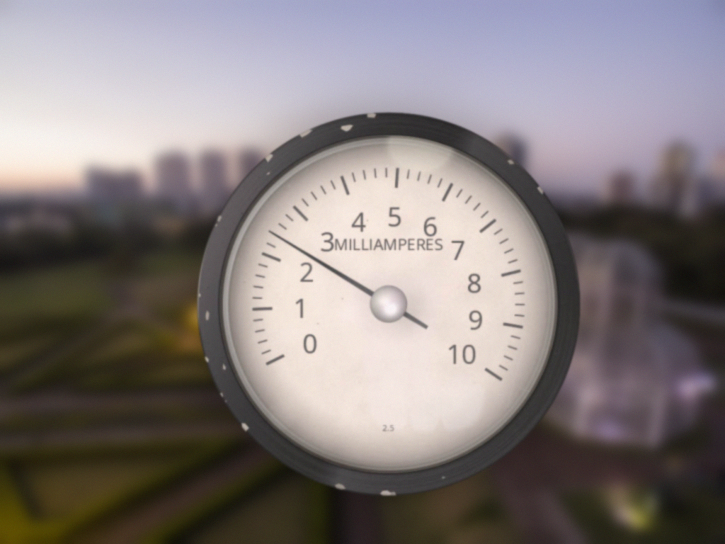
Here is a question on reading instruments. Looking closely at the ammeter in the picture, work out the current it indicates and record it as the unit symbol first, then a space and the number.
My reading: mA 2.4
